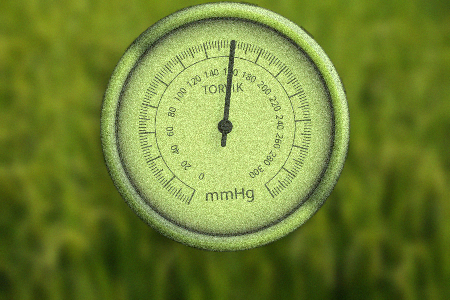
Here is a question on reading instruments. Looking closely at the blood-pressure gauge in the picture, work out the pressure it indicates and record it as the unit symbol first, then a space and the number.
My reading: mmHg 160
